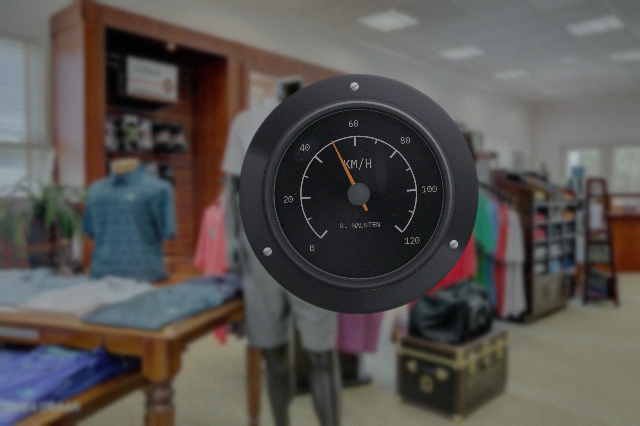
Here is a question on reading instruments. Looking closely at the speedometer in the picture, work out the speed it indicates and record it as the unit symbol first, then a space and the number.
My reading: km/h 50
